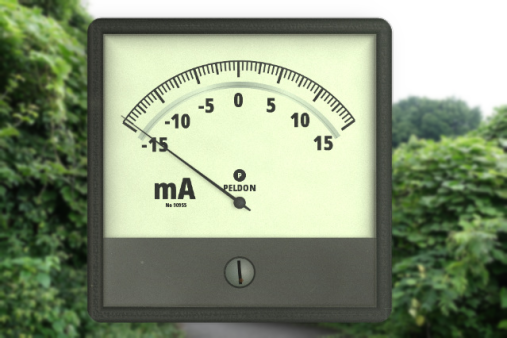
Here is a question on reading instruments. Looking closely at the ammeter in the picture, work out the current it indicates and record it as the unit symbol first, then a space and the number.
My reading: mA -14.5
